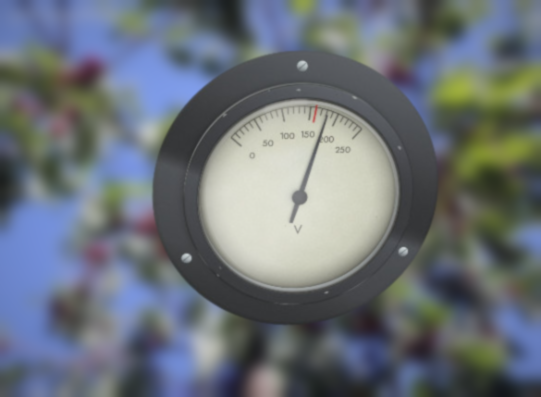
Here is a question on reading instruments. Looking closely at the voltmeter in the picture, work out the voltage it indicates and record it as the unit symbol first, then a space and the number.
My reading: V 180
